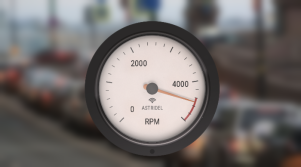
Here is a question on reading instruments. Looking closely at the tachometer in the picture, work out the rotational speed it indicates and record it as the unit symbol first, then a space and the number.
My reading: rpm 4500
